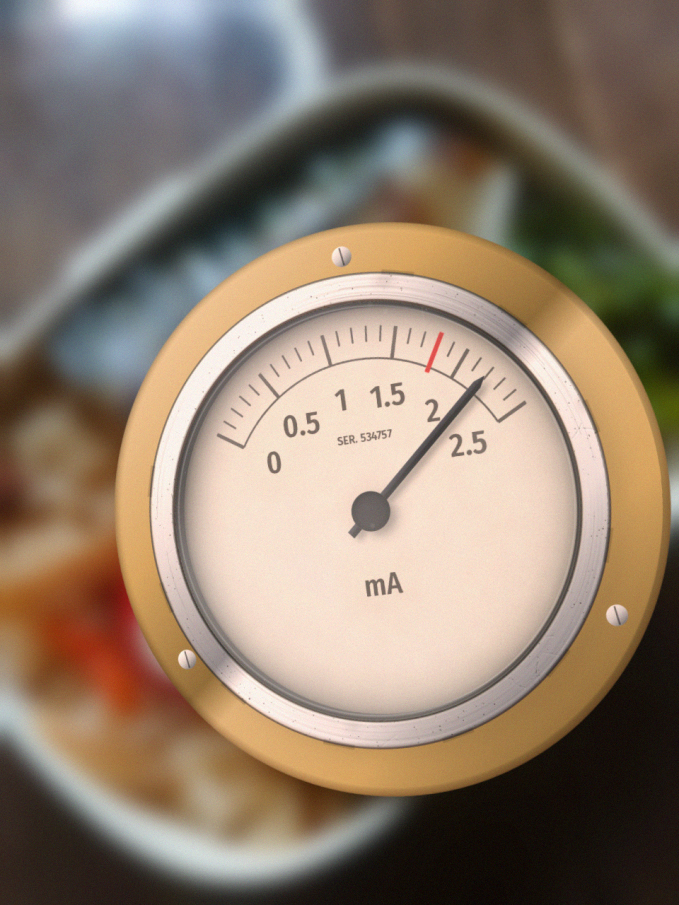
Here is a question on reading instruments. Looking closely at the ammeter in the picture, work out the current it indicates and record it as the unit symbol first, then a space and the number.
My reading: mA 2.2
